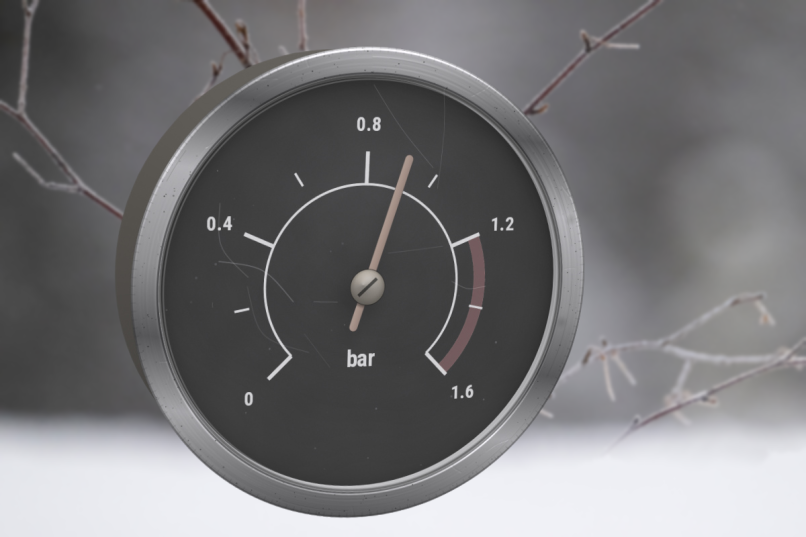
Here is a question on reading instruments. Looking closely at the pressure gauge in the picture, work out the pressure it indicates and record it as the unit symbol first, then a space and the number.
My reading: bar 0.9
